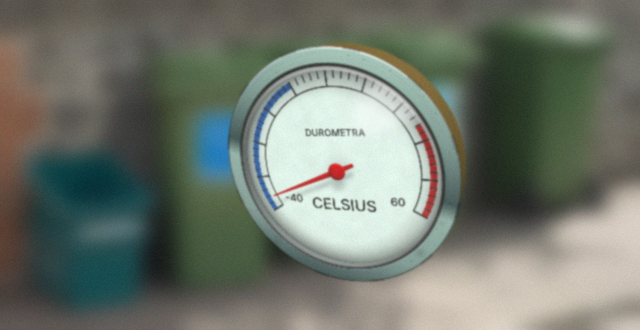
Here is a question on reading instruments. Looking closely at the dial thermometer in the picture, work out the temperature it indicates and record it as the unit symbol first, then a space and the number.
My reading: °C -36
